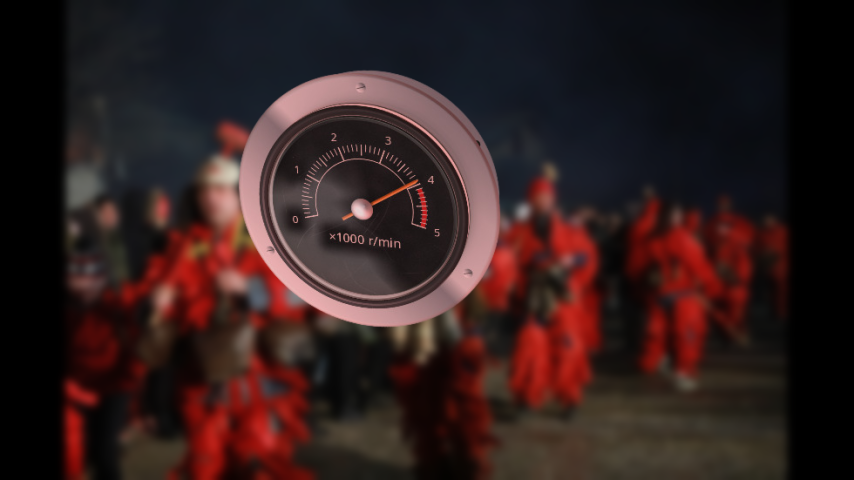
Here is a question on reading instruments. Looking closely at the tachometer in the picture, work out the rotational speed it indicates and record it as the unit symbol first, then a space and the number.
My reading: rpm 3900
